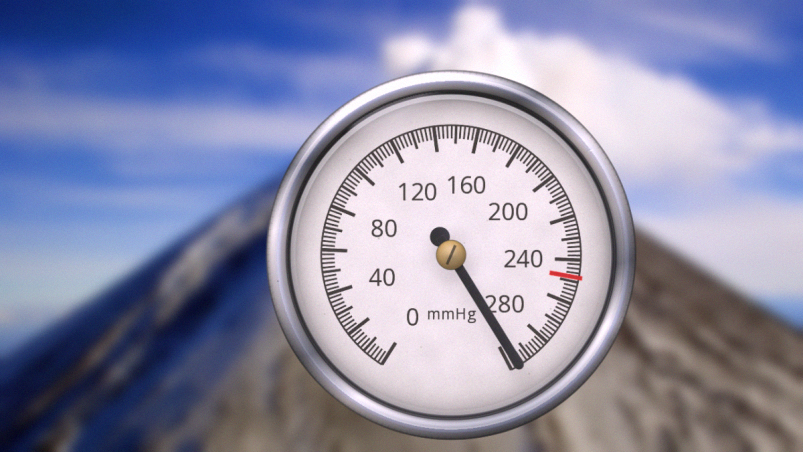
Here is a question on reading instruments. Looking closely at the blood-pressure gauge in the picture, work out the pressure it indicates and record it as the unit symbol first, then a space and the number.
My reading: mmHg 296
